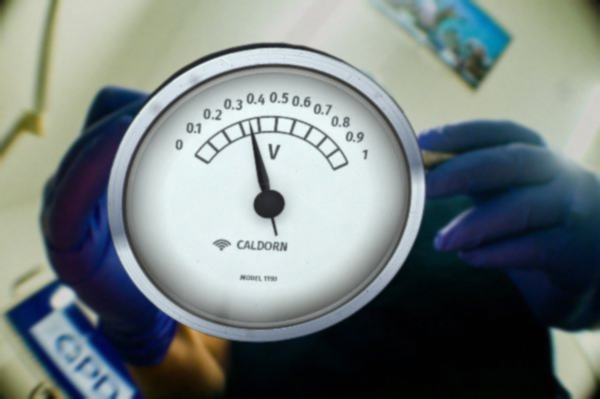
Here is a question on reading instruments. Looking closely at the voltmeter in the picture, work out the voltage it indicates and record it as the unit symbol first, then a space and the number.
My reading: V 0.35
